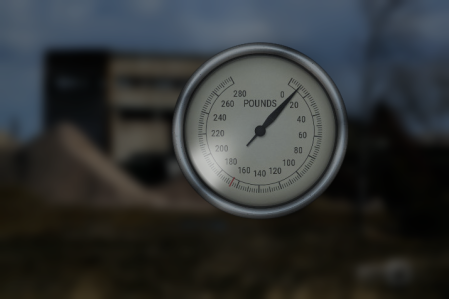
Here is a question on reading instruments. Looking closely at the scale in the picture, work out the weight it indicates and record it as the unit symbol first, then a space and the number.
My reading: lb 10
